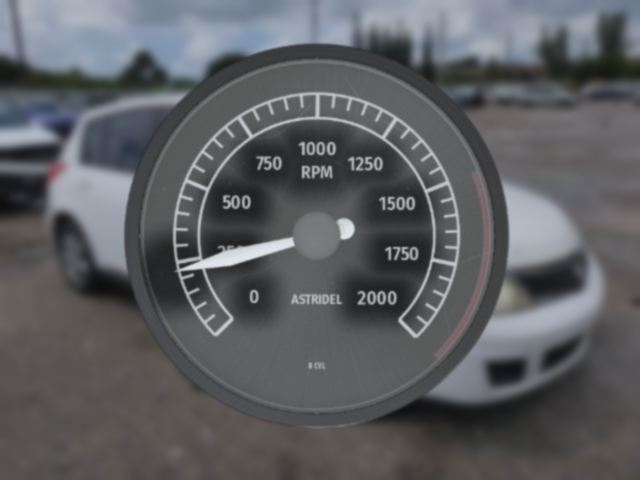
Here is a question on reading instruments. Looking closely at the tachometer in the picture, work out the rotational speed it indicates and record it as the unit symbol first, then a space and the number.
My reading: rpm 225
